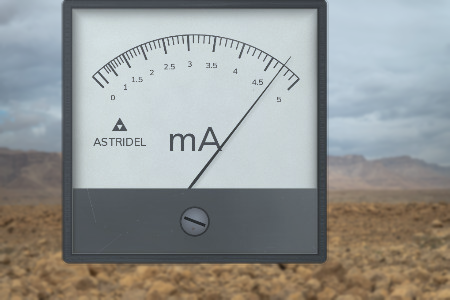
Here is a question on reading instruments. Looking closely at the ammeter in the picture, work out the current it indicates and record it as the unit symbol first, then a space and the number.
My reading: mA 4.7
